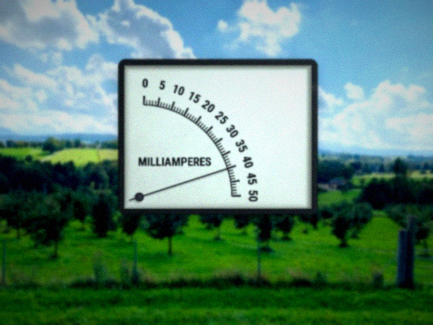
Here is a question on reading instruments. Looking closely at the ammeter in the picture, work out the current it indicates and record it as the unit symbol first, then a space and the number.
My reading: mA 40
